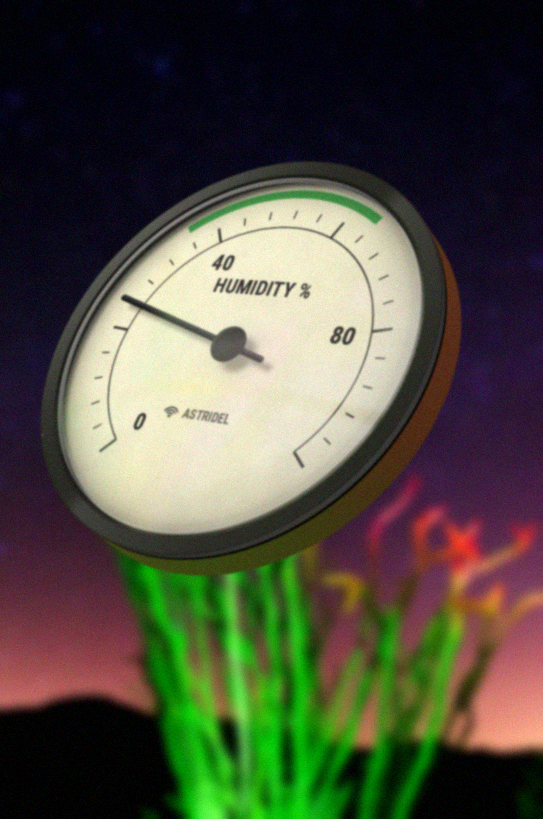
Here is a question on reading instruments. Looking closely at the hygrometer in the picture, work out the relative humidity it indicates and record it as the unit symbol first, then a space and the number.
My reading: % 24
